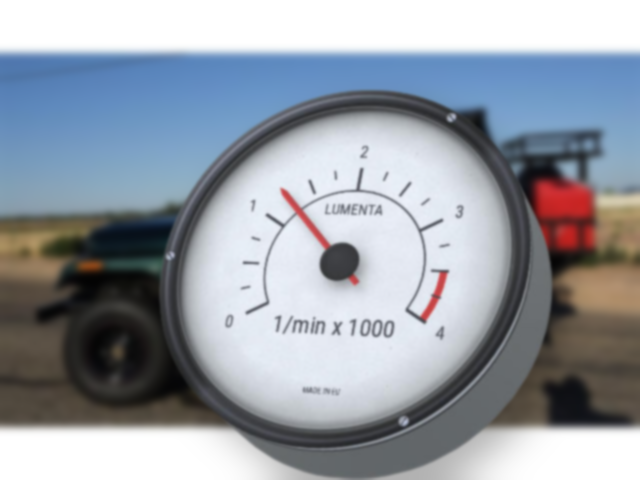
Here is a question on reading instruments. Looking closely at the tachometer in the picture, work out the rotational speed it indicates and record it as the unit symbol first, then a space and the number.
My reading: rpm 1250
